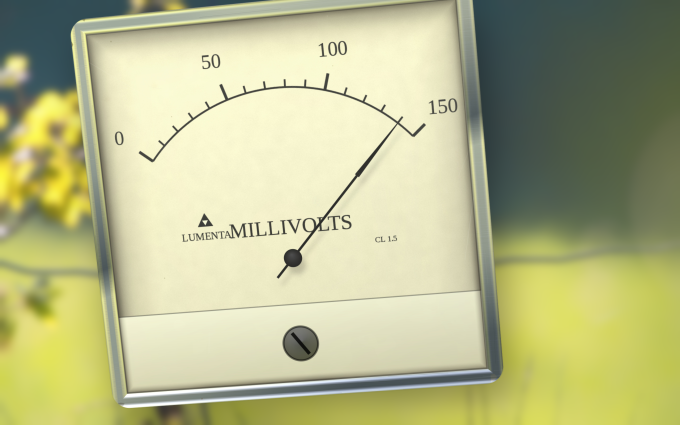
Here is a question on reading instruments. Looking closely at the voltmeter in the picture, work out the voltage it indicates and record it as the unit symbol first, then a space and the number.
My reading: mV 140
